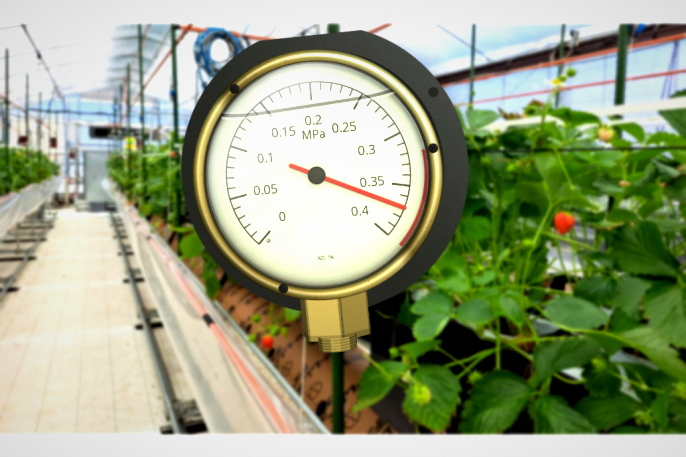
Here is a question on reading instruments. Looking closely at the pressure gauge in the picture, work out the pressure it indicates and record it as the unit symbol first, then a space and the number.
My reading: MPa 0.37
